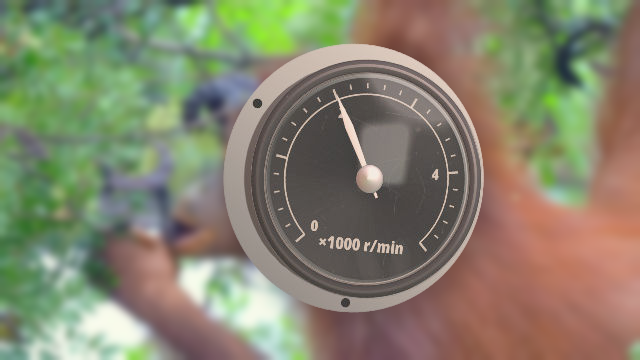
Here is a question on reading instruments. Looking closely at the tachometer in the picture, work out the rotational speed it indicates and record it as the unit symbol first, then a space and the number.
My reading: rpm 2000
